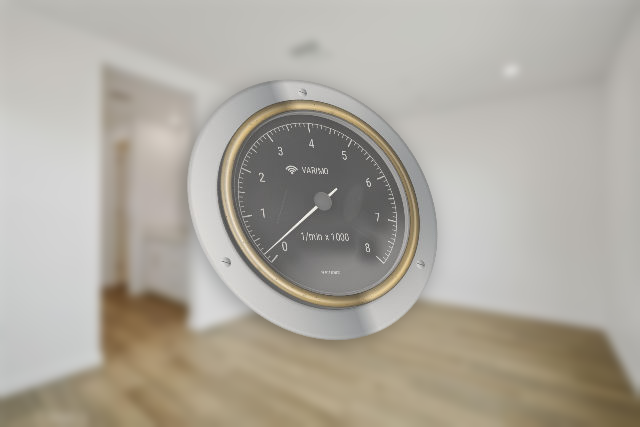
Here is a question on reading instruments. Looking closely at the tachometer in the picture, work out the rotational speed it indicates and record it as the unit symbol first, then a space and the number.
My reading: rpm 200
